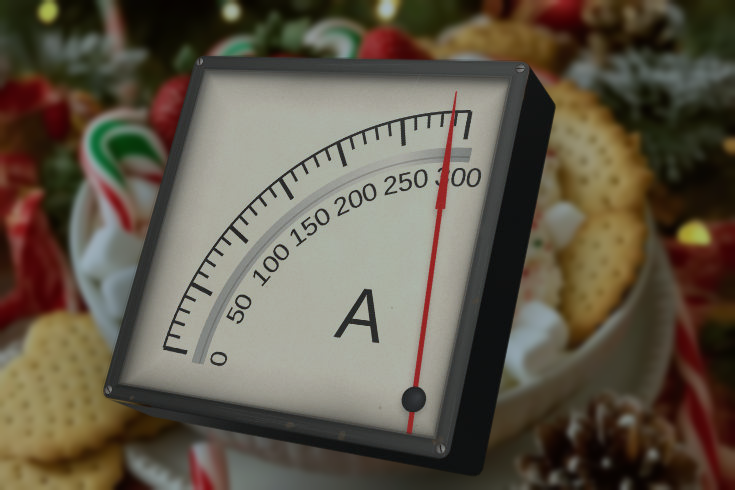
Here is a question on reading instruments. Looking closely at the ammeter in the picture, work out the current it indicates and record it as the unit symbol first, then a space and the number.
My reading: A 290
